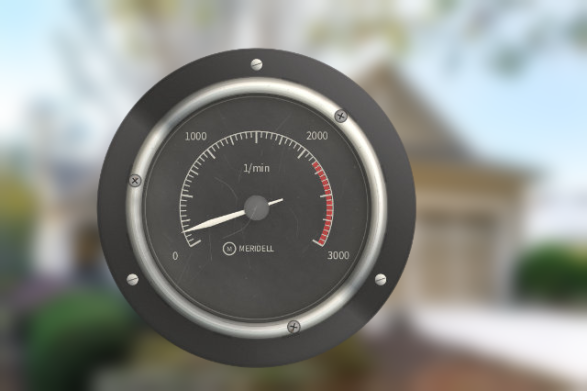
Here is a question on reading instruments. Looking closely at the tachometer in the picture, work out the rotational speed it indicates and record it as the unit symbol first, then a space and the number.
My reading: rpm 150
